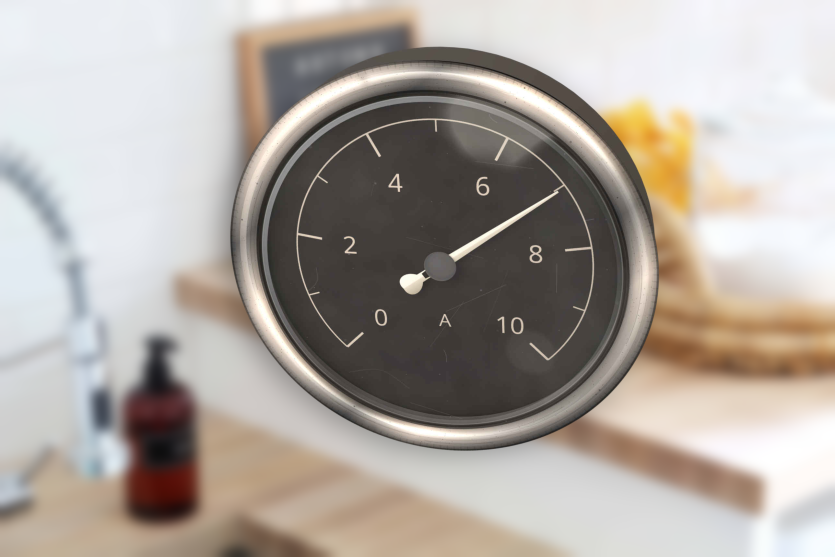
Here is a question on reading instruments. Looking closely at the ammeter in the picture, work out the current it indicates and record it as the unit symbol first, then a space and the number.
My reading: A 7
